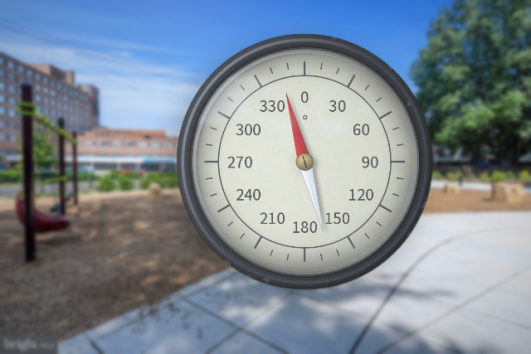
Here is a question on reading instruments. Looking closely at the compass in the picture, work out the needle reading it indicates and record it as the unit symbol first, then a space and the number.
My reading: ° 345
